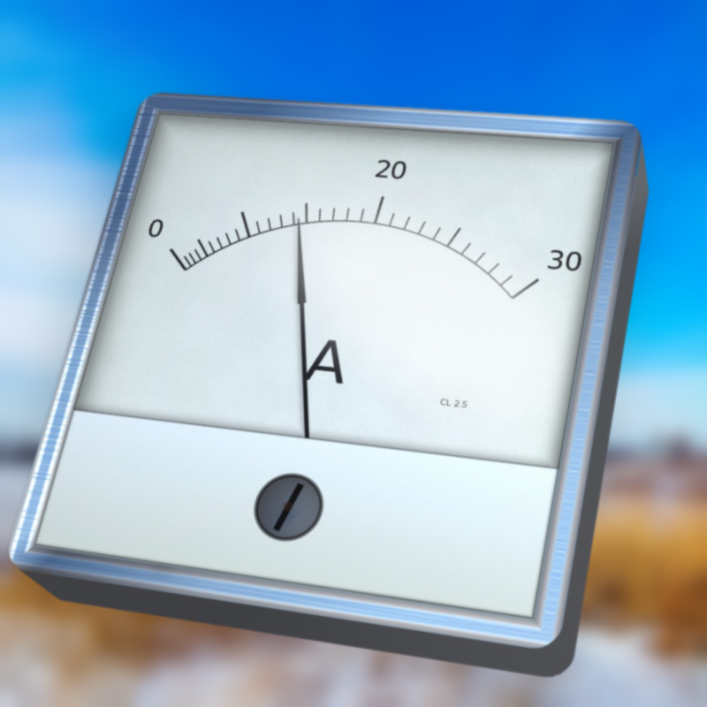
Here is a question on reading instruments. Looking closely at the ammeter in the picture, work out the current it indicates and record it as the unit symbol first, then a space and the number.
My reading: A 14.5
